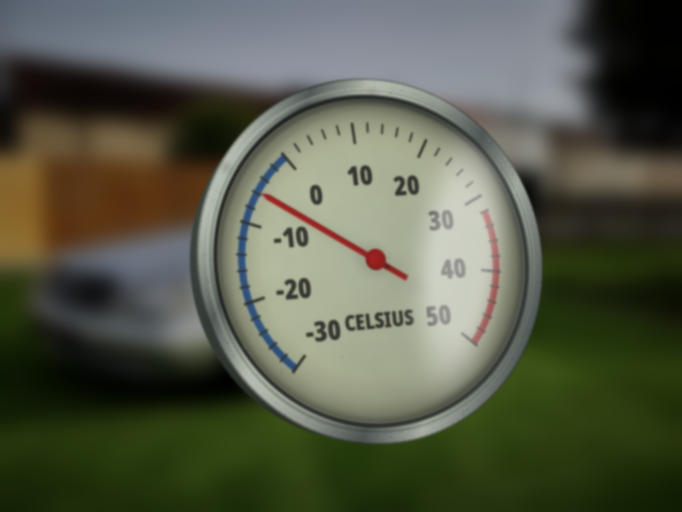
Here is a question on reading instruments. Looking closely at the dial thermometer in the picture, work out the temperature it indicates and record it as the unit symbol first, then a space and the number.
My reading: °C -6
